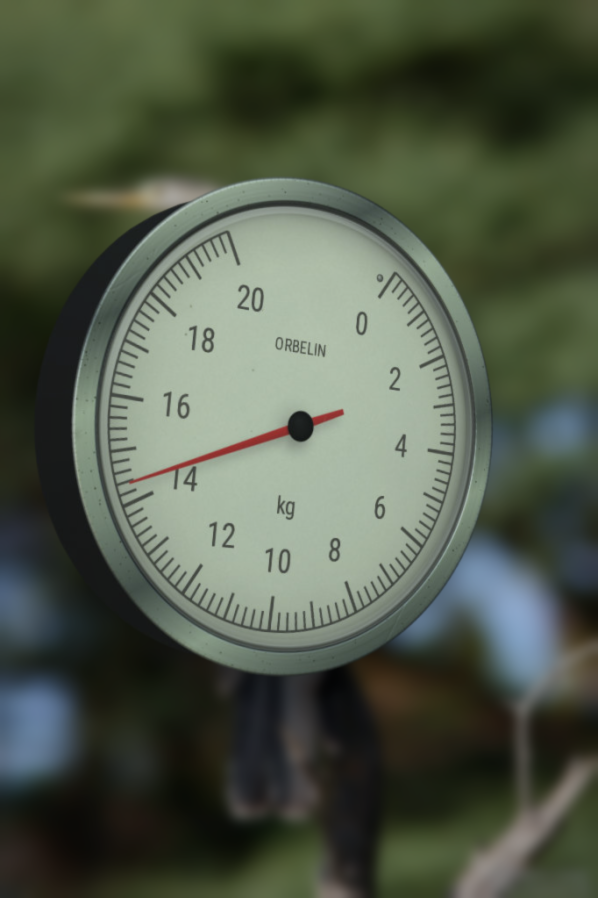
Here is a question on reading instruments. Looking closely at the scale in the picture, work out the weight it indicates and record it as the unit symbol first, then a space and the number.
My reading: kg 14.4
